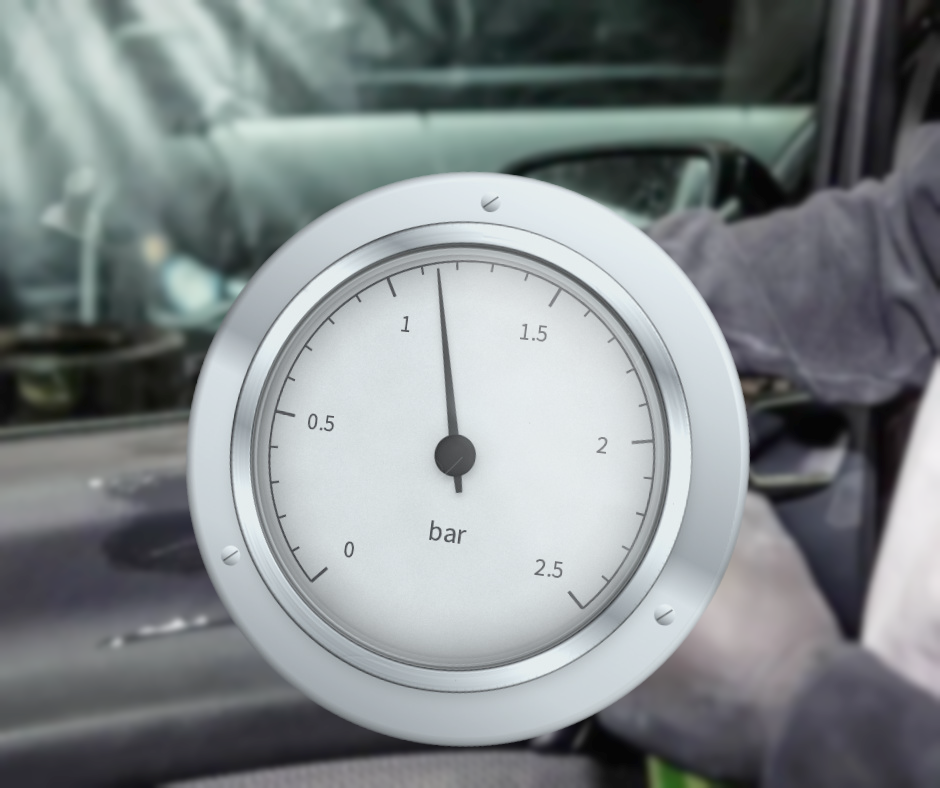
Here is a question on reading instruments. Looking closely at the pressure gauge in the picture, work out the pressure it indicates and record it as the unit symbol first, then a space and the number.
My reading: bar 1.15
